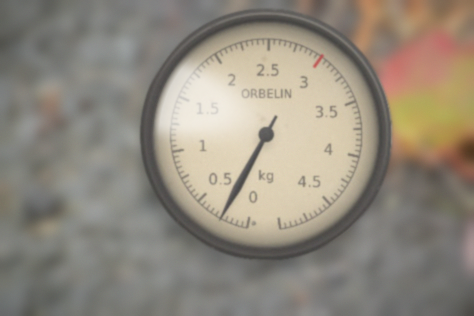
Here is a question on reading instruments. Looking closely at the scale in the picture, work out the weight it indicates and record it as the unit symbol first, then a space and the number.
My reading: kg 0.25
